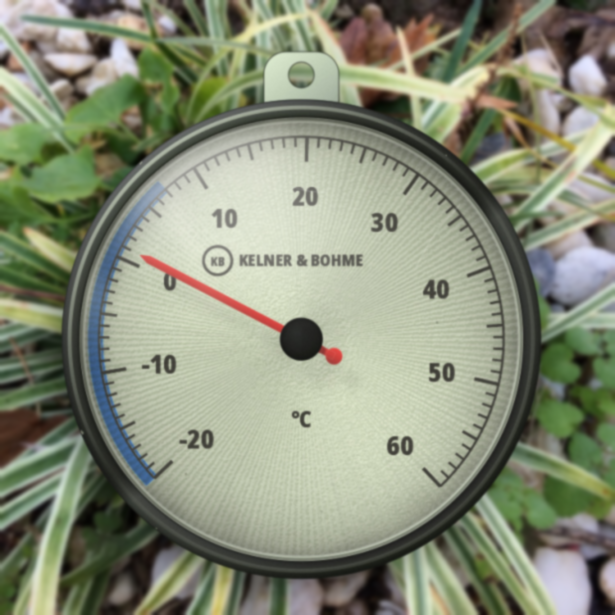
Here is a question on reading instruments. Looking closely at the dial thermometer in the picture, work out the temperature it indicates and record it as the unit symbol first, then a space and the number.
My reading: °C 1
